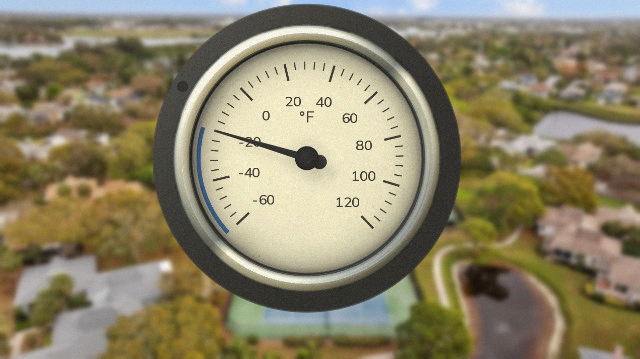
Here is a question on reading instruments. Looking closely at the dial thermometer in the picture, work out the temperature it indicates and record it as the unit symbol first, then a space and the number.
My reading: °F -20
